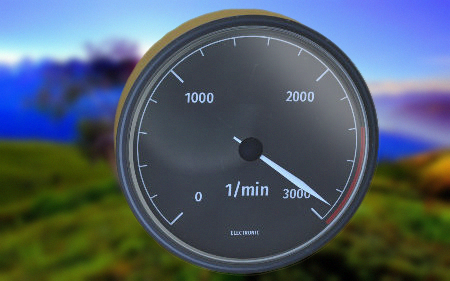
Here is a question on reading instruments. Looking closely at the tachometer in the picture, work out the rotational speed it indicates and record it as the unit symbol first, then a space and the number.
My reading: rpm 2900
